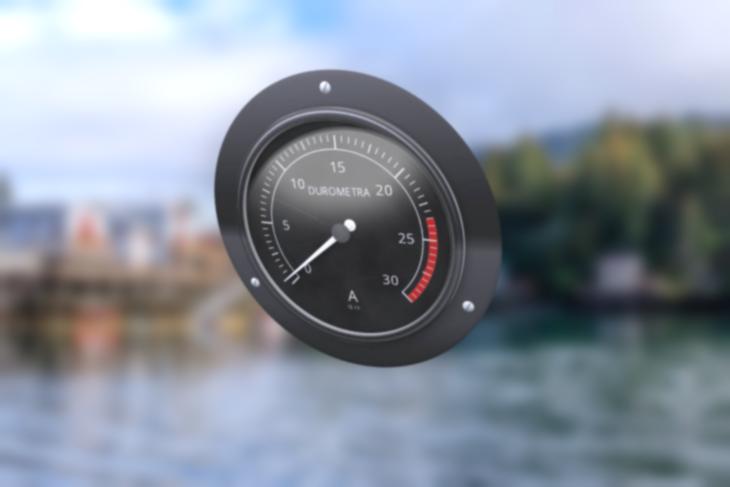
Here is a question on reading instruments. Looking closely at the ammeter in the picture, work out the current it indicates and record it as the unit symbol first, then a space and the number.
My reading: A 0.5
